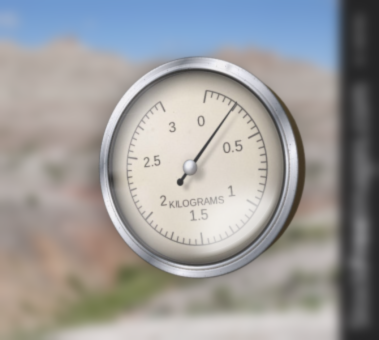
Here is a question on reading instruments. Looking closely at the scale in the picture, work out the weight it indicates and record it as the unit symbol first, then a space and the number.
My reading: kg 0.25
